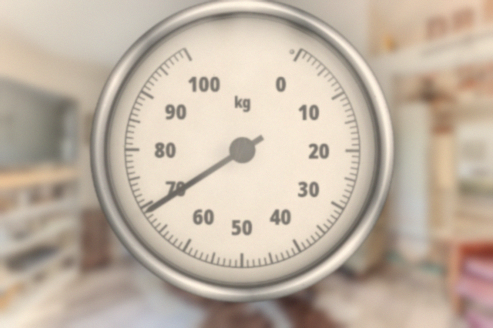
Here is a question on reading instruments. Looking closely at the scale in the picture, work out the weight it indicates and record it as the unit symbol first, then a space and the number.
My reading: kg 69
